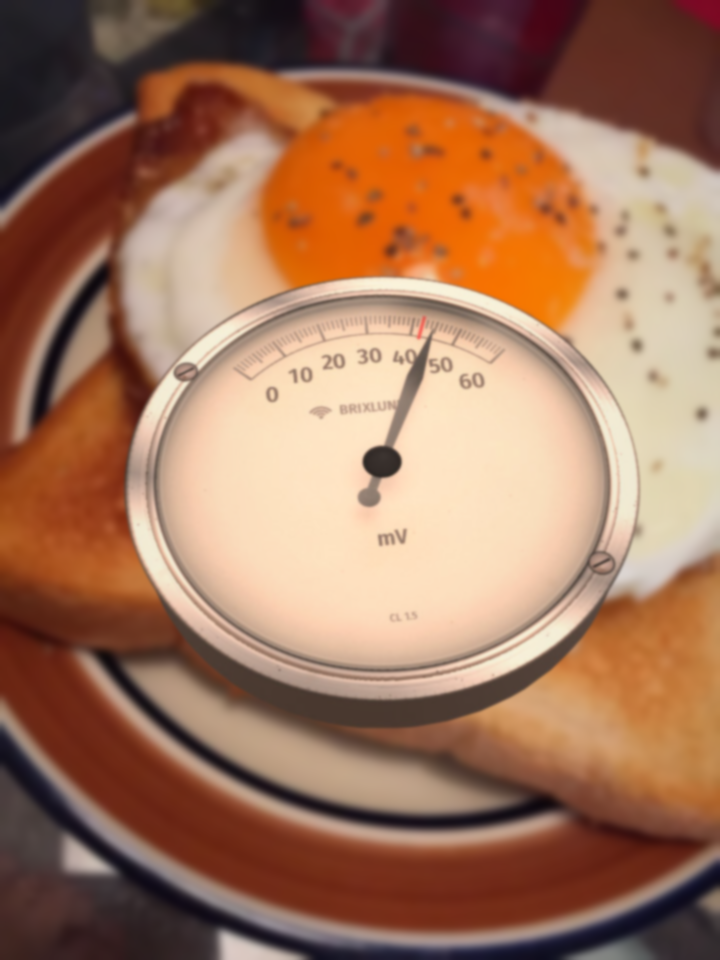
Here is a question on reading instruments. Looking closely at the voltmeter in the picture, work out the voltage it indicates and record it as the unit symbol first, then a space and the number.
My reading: mV 45
